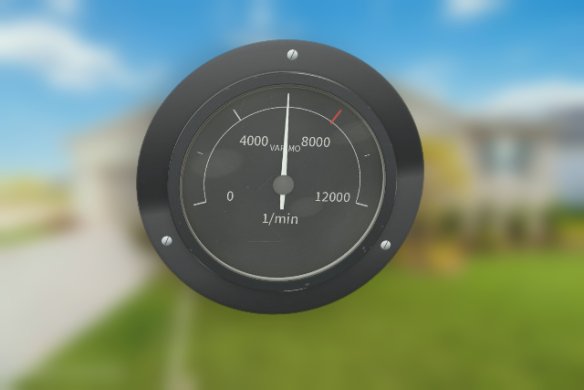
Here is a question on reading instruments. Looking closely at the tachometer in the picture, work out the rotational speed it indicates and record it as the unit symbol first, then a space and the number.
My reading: rpm 6000
